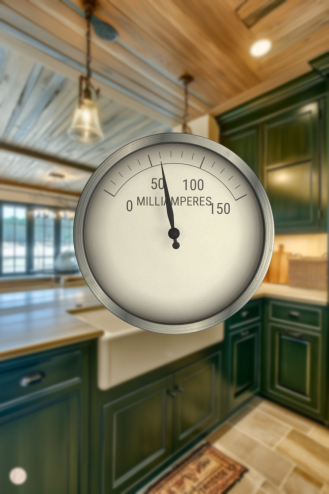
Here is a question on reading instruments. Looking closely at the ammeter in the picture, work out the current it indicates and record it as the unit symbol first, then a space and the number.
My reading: mA 60
